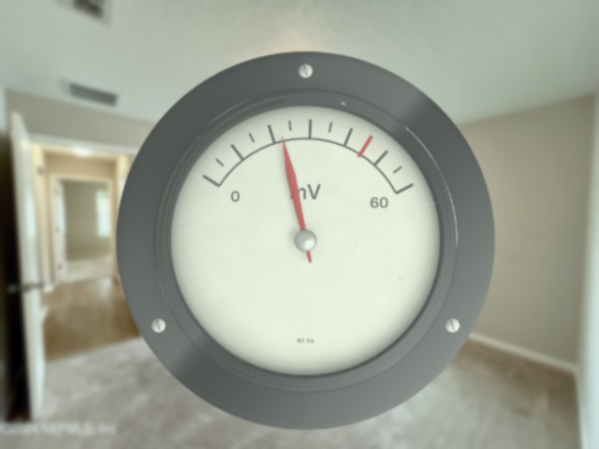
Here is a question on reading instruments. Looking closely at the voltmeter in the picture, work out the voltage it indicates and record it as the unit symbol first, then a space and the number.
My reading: mV 22.5
